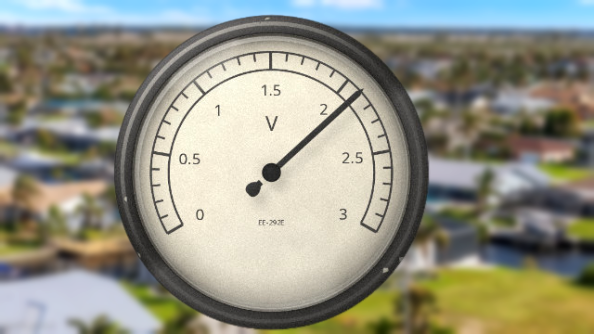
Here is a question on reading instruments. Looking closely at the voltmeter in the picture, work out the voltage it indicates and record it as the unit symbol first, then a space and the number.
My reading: V 2.1
